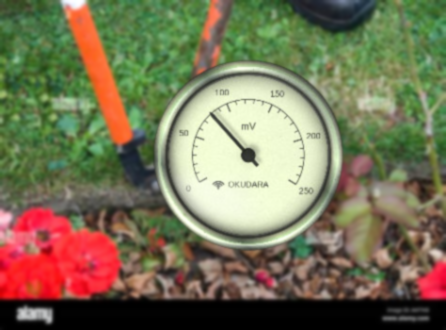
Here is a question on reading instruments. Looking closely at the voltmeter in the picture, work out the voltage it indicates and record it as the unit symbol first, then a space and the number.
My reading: mV 80
